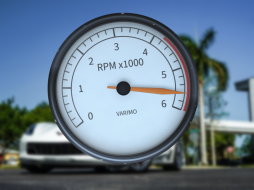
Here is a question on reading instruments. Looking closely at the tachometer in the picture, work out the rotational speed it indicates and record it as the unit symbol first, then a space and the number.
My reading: rpm 5600
